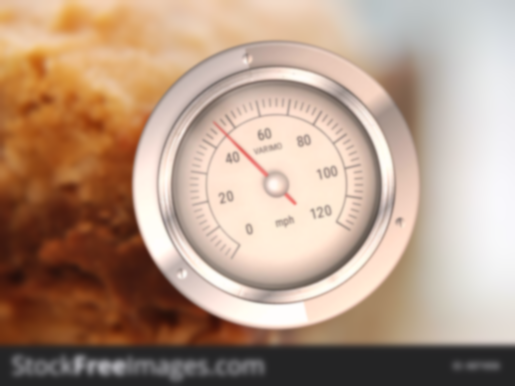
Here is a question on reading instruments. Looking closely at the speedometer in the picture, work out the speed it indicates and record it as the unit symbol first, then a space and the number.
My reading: mph 46
